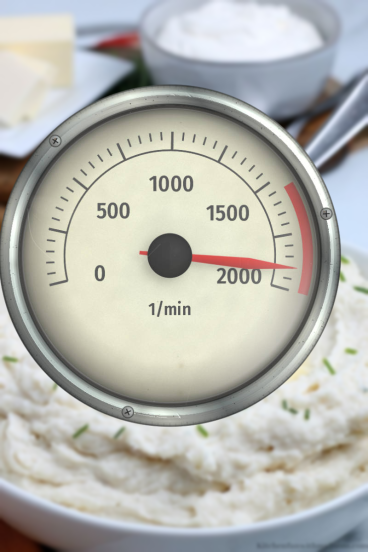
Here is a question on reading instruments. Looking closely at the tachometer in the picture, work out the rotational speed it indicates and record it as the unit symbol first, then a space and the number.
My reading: rpm 1900
